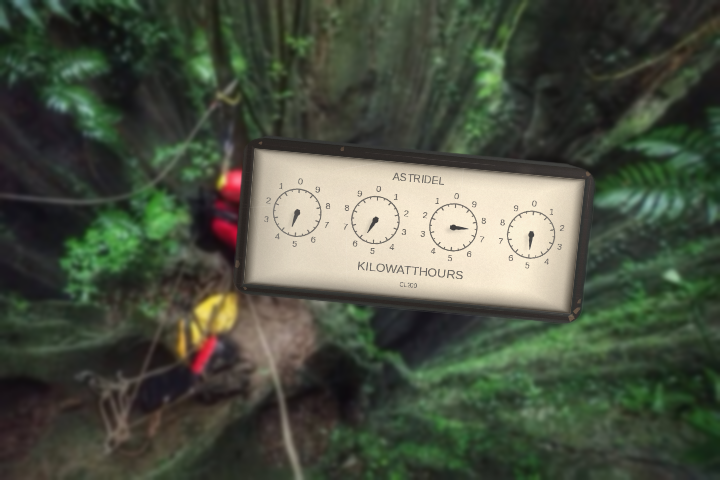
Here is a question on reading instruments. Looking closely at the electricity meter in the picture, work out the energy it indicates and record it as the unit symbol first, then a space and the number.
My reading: kWh 4575
